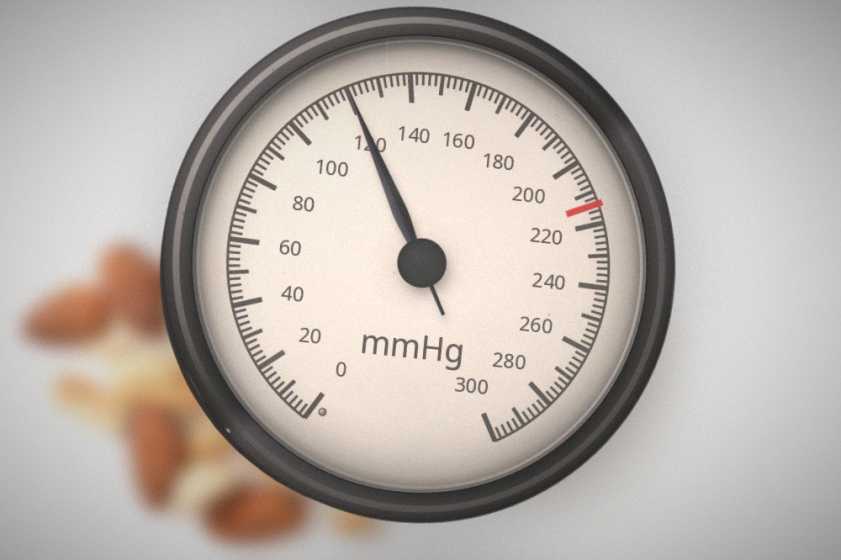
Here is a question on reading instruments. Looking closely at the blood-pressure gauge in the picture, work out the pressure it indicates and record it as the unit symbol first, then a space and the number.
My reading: mmHg 120
